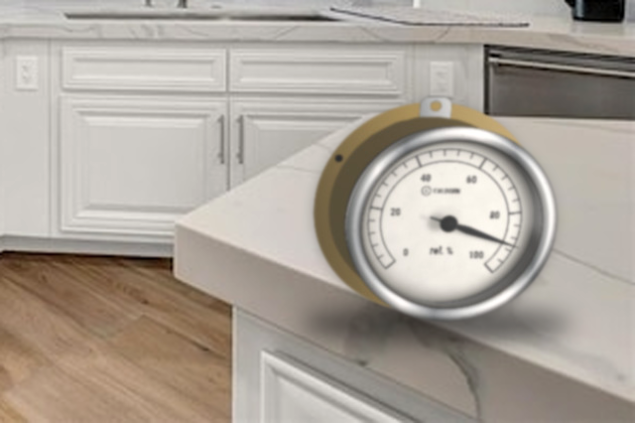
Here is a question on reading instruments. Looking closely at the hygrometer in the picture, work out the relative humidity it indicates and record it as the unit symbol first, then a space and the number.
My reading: % 90
